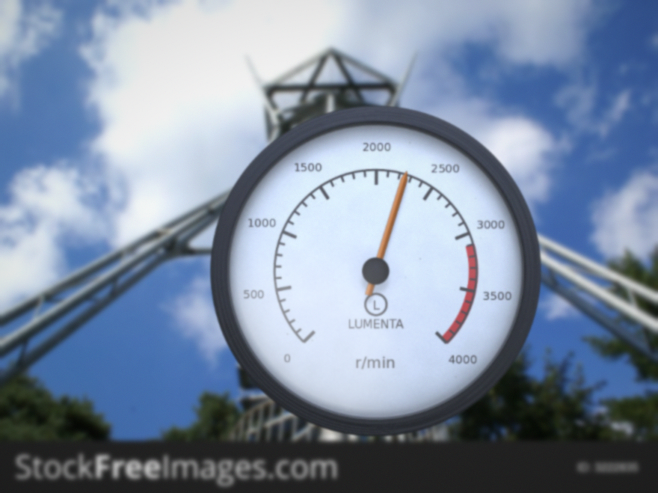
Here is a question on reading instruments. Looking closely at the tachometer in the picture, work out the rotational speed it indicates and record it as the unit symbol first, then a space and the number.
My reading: rpm 2250
